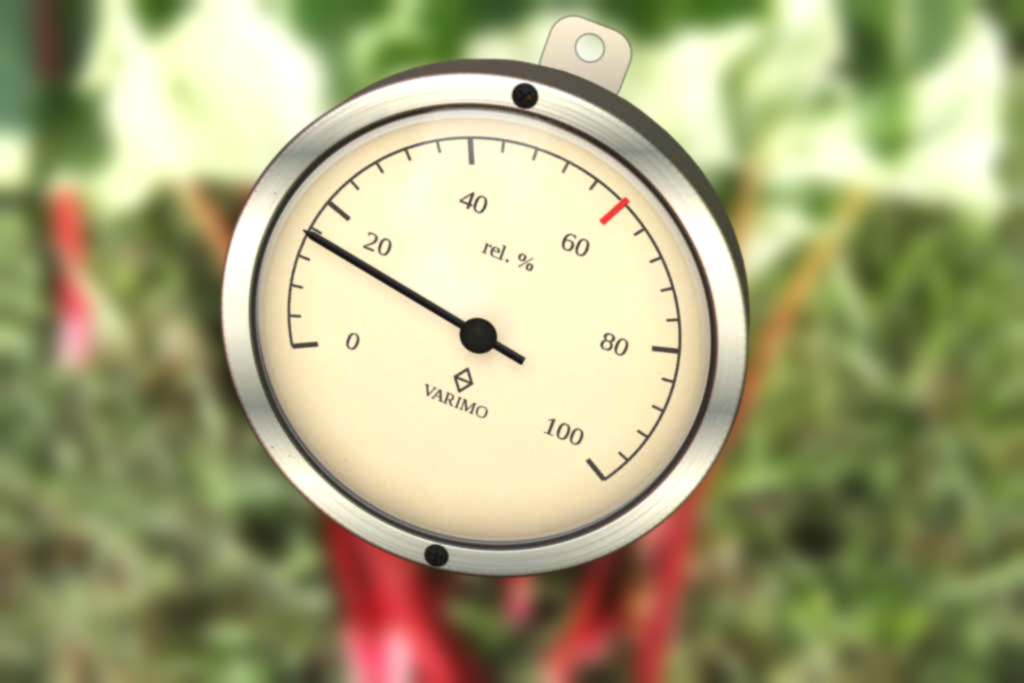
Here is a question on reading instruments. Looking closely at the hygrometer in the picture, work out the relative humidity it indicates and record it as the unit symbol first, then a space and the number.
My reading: % 16
